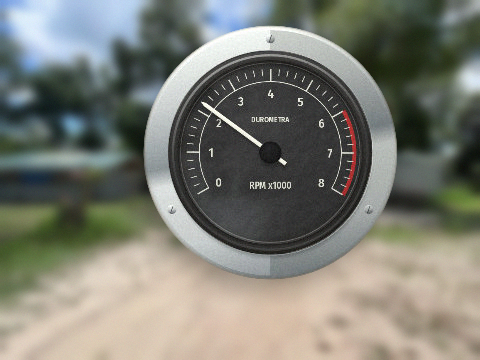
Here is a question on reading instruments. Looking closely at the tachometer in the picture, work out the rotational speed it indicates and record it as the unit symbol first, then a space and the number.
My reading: rpm 2200
